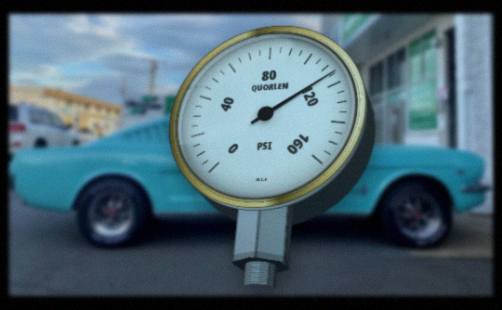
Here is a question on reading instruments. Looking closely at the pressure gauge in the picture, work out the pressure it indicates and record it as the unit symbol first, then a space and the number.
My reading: psi 115
